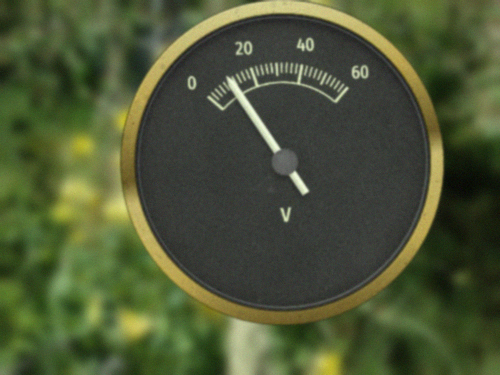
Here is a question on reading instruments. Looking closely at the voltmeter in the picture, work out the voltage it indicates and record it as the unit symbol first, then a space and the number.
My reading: V 10
